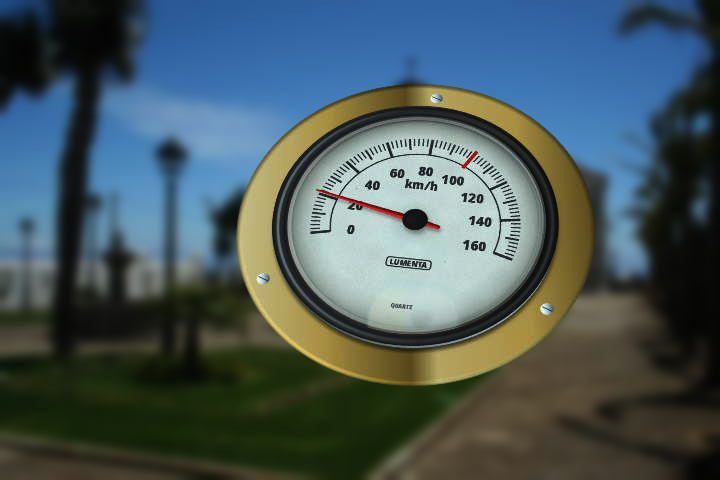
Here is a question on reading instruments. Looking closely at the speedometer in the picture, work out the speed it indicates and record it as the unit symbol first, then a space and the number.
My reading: km/h 20
